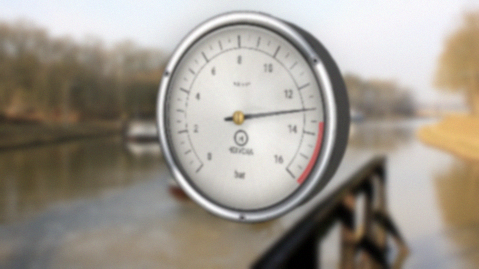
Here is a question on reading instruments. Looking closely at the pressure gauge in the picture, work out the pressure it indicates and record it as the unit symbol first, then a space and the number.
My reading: bar 13
